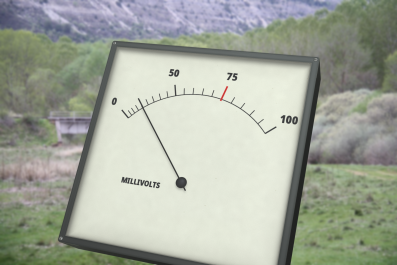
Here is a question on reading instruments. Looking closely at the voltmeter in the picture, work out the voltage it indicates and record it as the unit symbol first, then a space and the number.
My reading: mV 25
